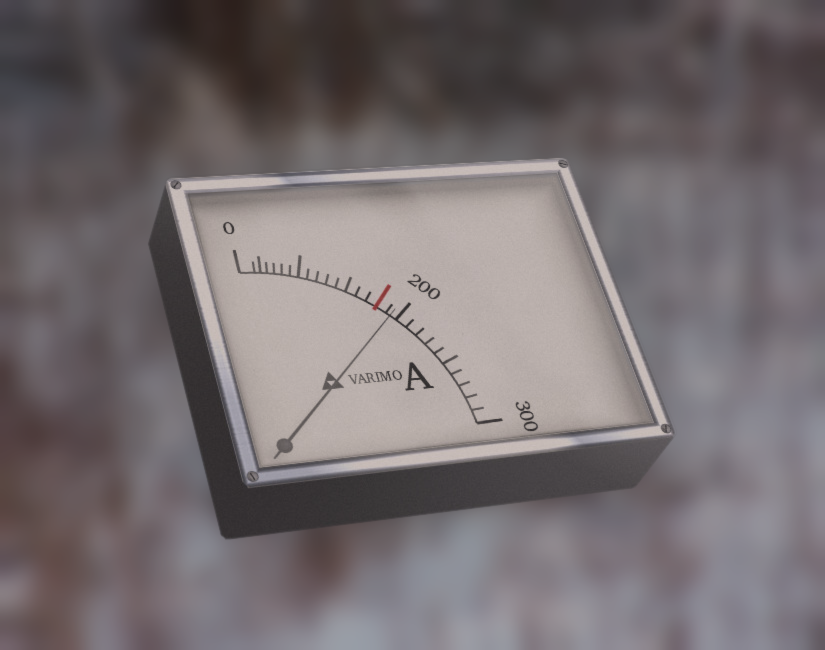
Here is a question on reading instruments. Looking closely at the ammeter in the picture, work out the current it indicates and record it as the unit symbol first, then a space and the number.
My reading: A 195
